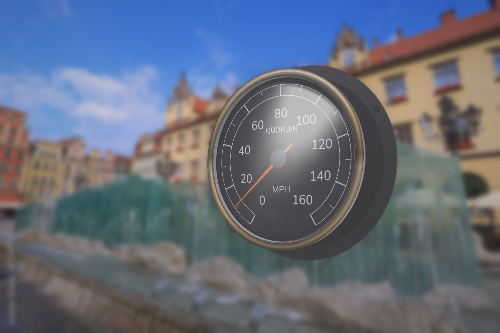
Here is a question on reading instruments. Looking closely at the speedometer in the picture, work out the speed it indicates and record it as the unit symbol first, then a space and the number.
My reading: mph 10
